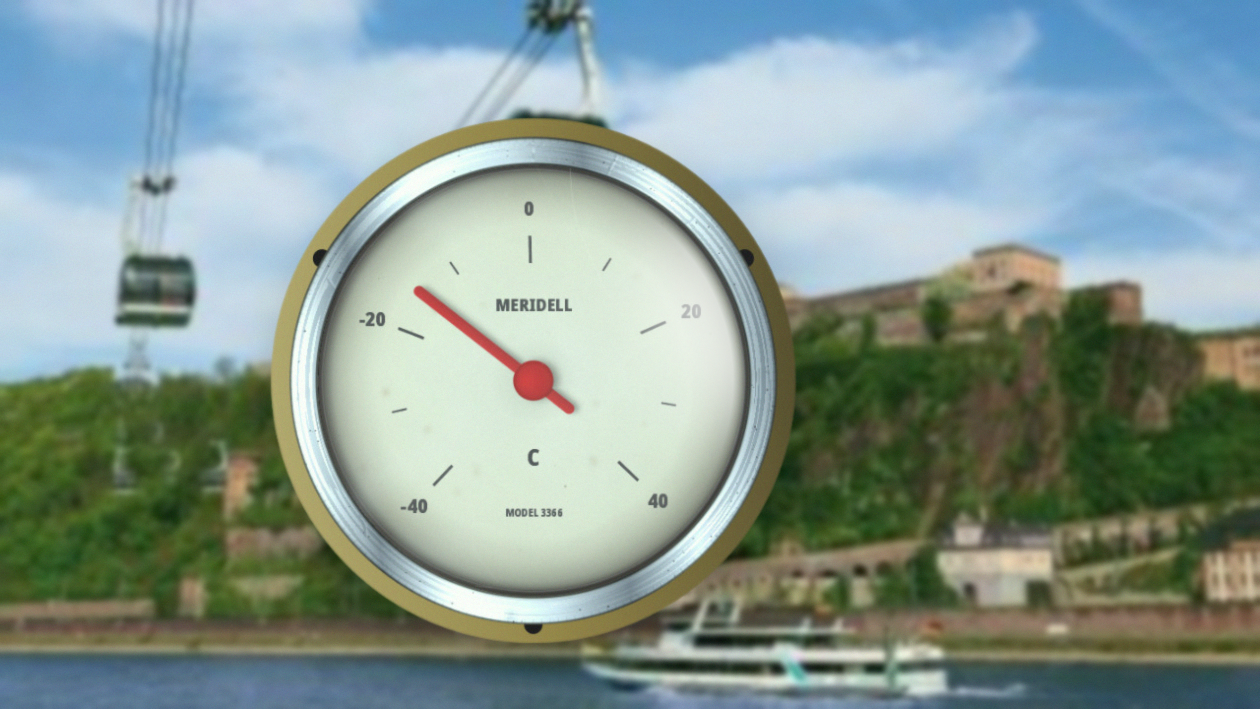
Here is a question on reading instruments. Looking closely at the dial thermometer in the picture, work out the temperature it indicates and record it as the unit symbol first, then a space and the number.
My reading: °C -15
